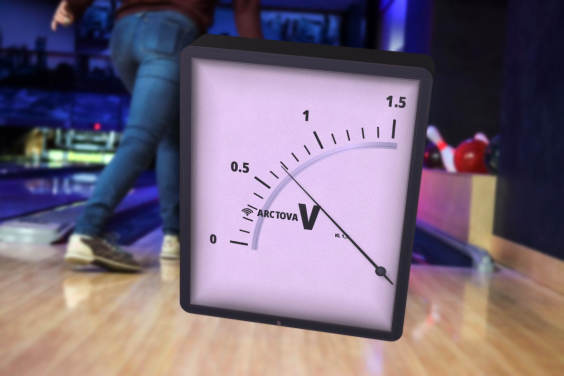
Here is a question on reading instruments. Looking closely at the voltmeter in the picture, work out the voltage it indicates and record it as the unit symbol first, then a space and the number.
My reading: V 0.7
